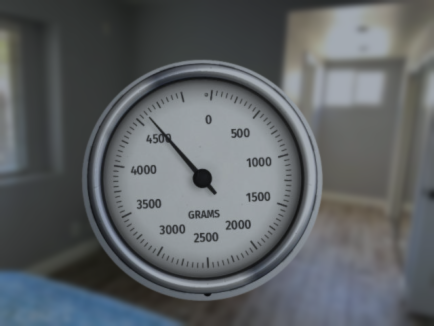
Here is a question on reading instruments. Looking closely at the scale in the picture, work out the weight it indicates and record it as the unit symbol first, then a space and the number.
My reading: g 4600
